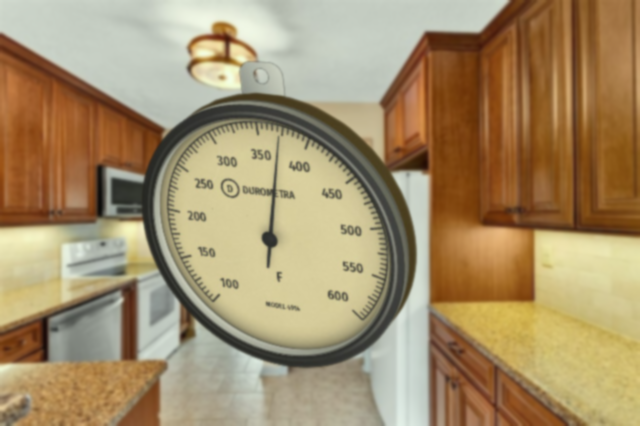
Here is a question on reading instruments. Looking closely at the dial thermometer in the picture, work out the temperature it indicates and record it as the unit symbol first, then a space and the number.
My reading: °F 375
